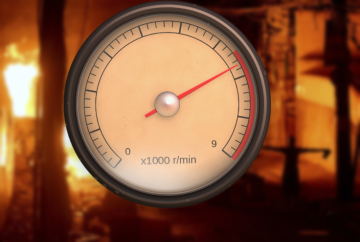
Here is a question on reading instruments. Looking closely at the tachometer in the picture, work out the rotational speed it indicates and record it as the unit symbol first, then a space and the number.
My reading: rpm 6700
